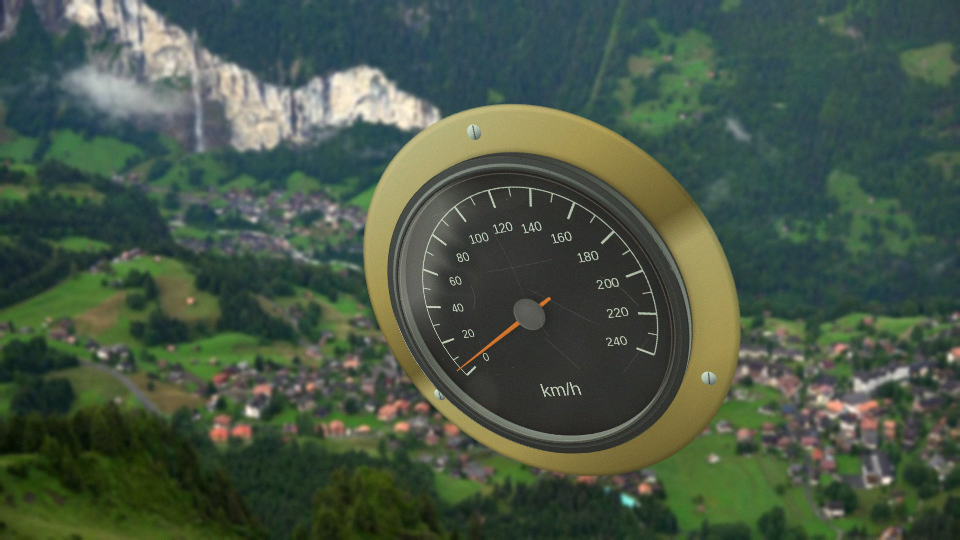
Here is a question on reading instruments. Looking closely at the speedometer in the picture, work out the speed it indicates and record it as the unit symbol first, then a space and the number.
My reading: km/h 5
